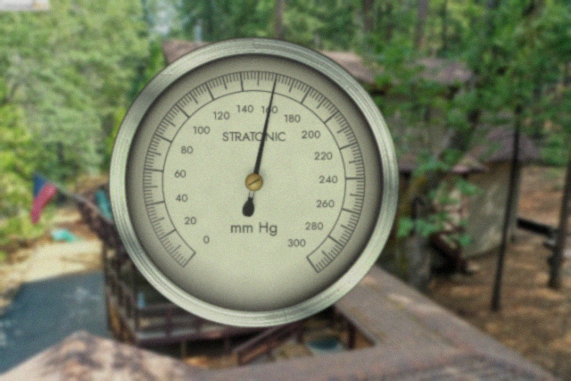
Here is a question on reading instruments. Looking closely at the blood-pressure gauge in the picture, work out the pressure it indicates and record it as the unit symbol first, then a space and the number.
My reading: mmHg 160
